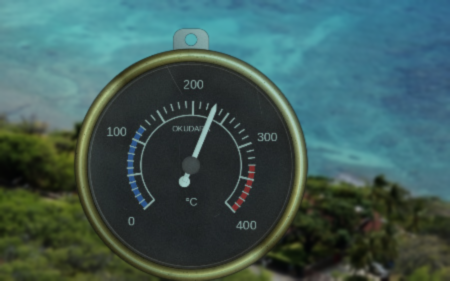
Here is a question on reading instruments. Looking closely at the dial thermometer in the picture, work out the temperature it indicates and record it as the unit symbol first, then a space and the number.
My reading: °C 230
